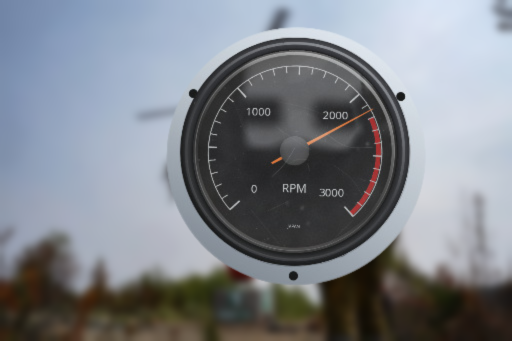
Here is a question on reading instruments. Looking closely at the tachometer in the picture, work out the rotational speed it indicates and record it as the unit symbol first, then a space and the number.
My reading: rpm 2150
